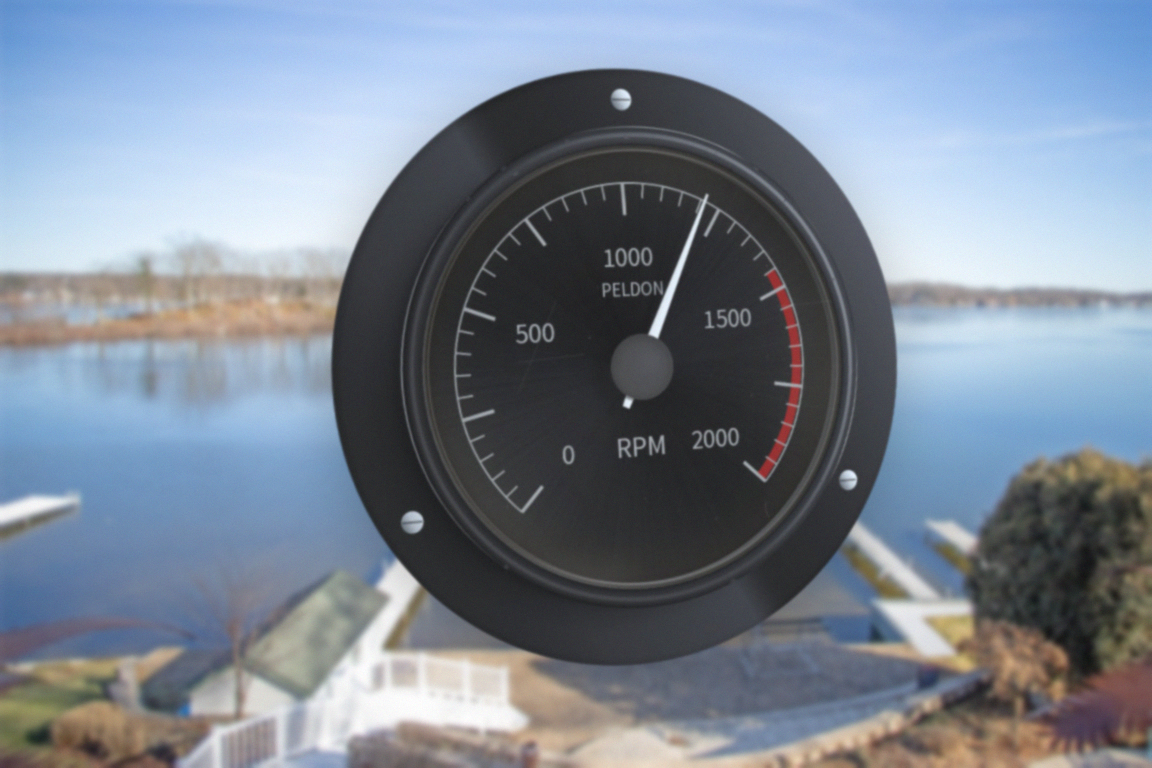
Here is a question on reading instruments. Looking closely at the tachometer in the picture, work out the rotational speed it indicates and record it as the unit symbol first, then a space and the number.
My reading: rpm 1200
